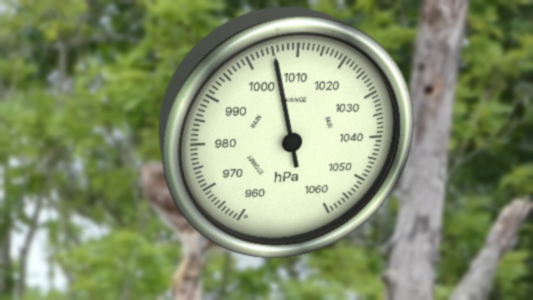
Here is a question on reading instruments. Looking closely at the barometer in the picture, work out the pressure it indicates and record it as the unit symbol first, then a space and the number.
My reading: hPa 1005
